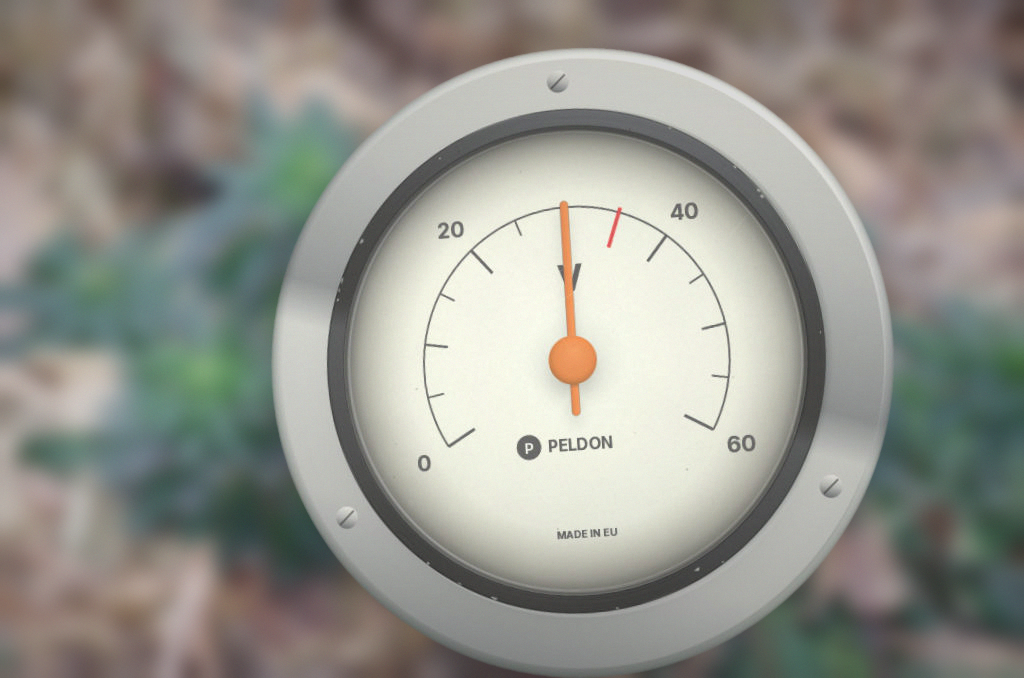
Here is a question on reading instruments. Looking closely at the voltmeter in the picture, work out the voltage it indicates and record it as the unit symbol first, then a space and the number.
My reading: V 30
